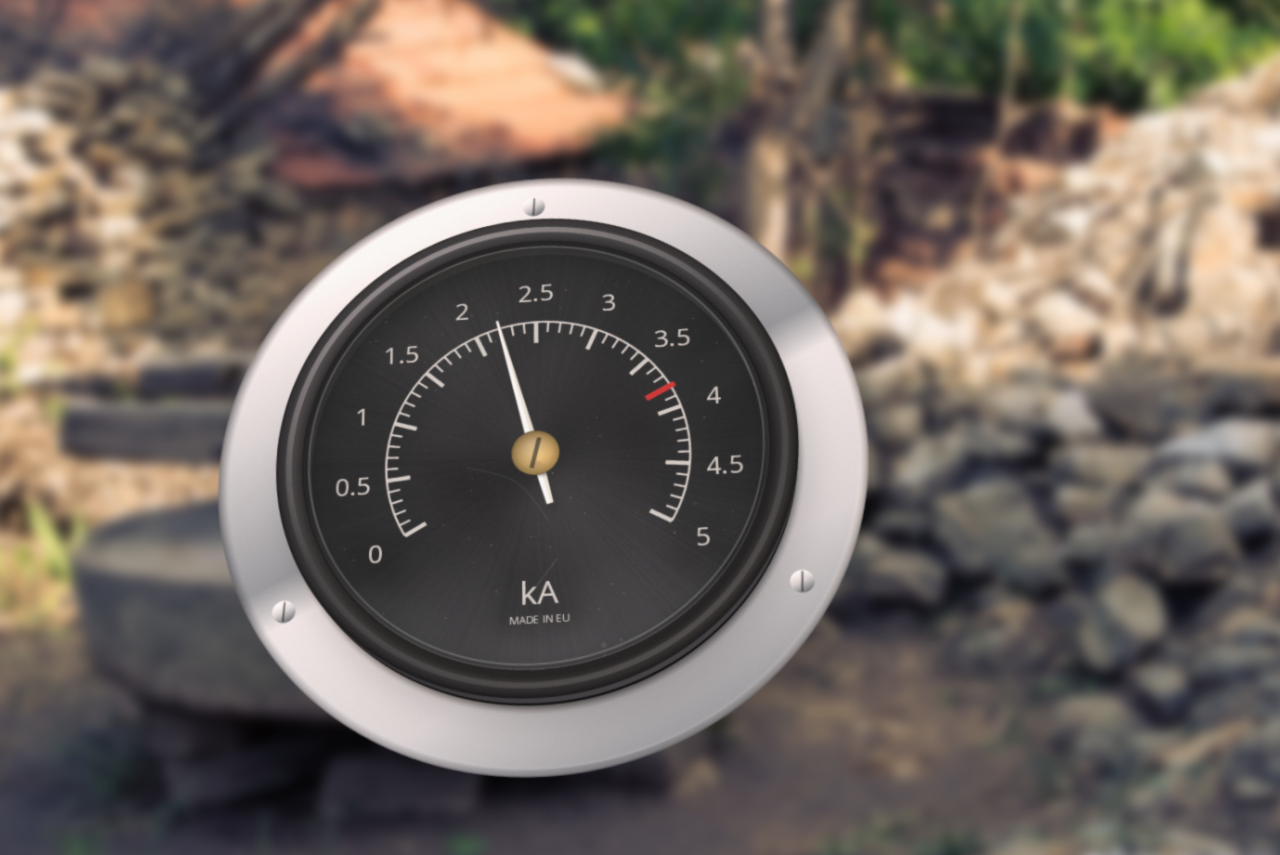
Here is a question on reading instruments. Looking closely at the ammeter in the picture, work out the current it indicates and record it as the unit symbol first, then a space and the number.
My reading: kA 2.2
